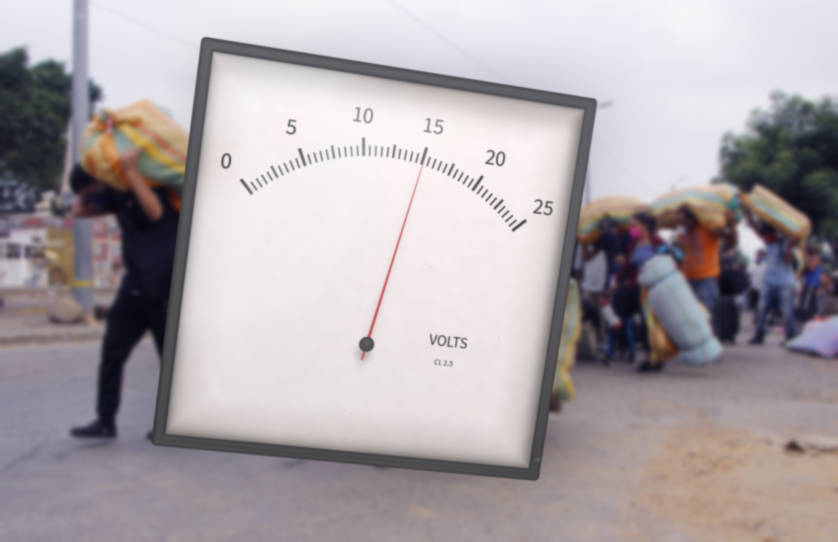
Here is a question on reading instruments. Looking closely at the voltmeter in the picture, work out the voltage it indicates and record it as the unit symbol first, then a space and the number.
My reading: V 15
